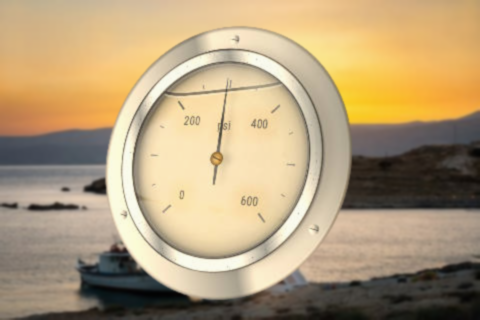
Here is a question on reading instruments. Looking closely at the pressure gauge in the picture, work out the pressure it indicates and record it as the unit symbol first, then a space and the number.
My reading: psi 300
